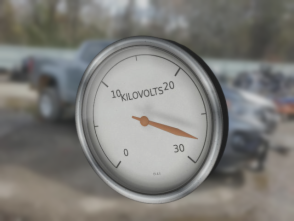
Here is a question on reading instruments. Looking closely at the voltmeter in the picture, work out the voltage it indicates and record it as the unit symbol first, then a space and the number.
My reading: kV 27.5
